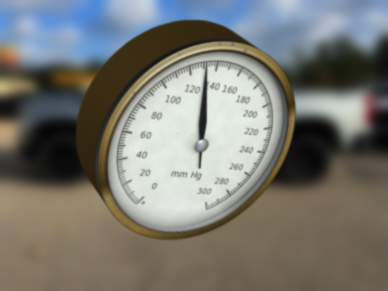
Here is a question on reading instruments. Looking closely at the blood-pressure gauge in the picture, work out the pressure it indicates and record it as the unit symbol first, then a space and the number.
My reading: mmHg 130
